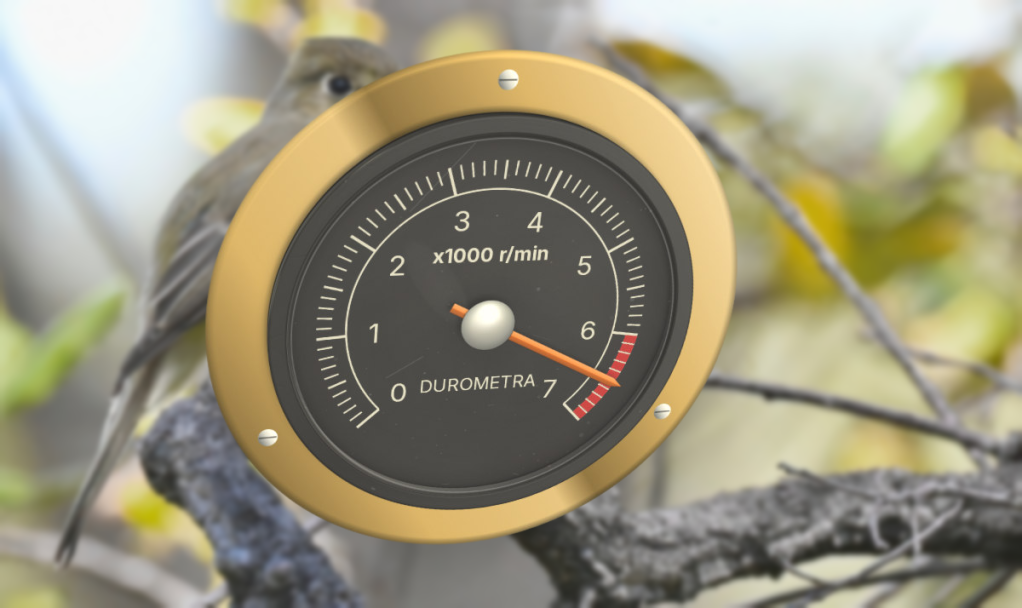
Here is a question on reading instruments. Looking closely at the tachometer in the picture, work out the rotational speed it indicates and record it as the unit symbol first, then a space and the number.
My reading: rpm 6500
